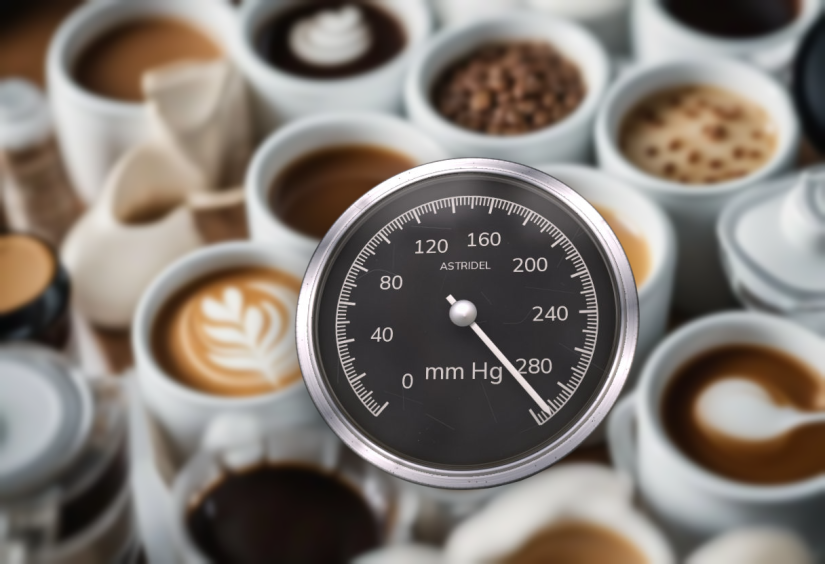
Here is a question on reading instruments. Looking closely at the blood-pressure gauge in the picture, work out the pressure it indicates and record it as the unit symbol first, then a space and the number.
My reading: mmHg 294
